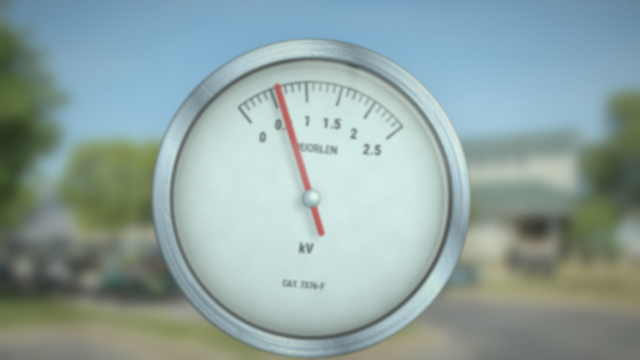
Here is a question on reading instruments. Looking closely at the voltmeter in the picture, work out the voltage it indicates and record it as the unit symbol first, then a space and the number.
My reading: kV 0.6
